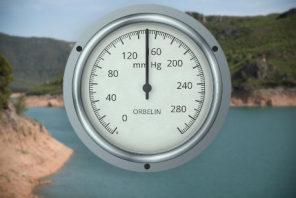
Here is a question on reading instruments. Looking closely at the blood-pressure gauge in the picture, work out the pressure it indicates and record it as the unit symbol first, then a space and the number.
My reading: mmHg 150
